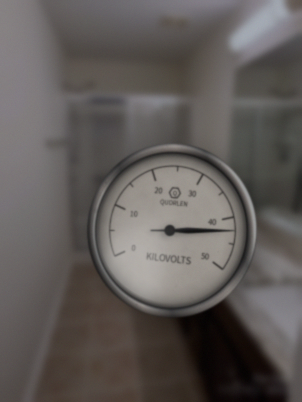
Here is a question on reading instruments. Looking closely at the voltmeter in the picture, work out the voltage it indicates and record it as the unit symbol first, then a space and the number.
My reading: kV 42.5
